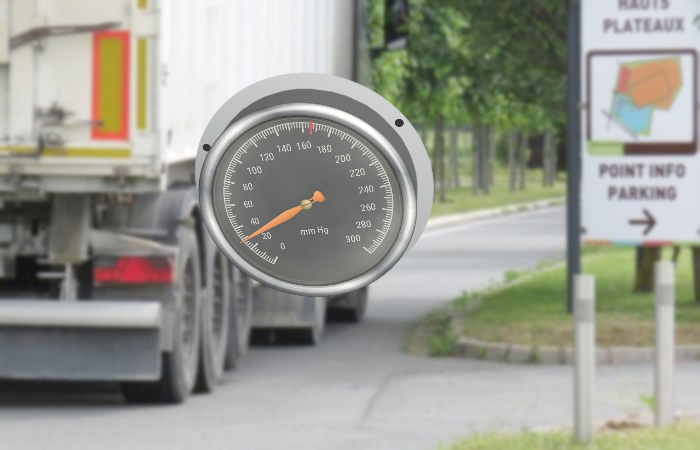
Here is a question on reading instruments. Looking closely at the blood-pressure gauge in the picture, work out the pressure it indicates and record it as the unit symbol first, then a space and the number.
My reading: mmHg 30
